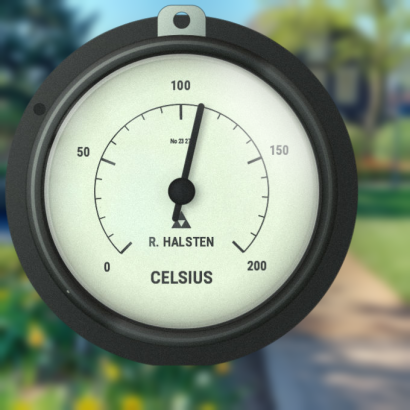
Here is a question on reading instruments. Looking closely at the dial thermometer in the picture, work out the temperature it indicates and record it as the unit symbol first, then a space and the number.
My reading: °C 110
